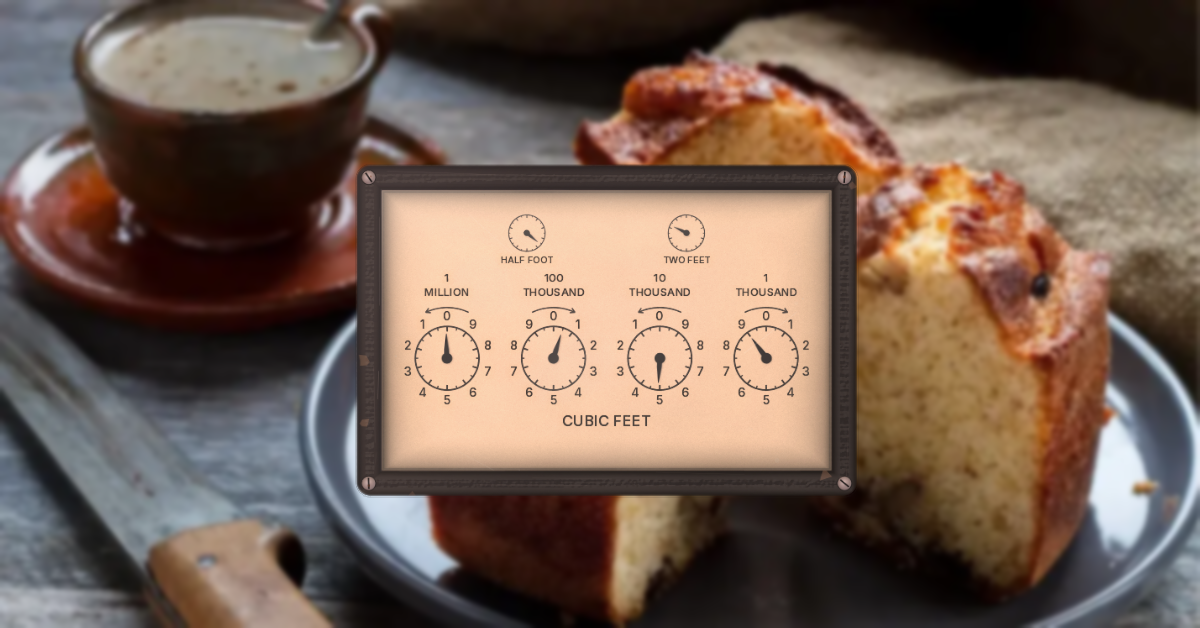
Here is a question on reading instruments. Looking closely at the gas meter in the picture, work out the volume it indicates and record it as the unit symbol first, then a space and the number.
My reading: ft³ 4900
